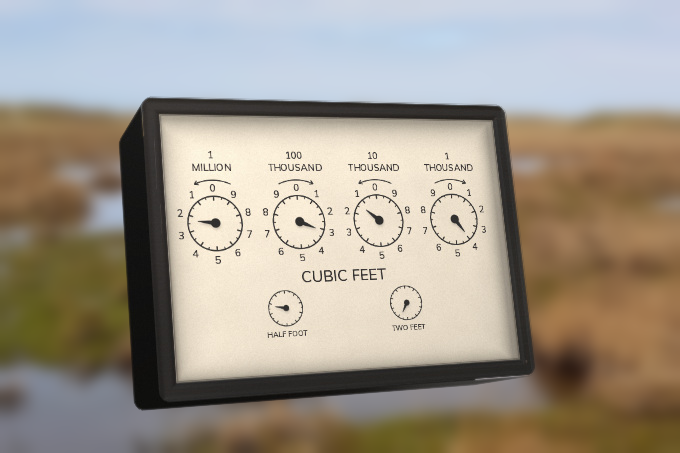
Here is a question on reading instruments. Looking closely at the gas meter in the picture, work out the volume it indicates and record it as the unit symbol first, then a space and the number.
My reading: ft³ 231400
